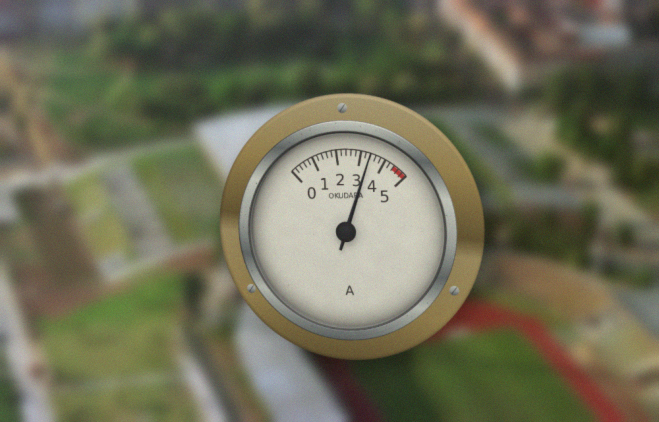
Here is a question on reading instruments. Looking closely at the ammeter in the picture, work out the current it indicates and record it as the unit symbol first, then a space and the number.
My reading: A 3.4
